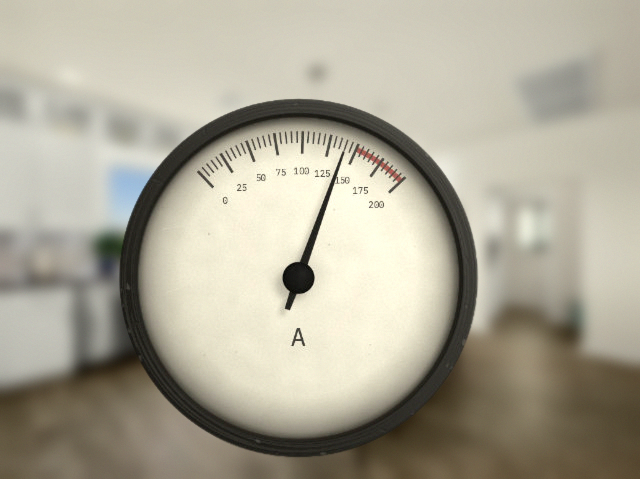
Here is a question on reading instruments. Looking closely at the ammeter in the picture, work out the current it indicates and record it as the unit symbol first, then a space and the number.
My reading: A 140
